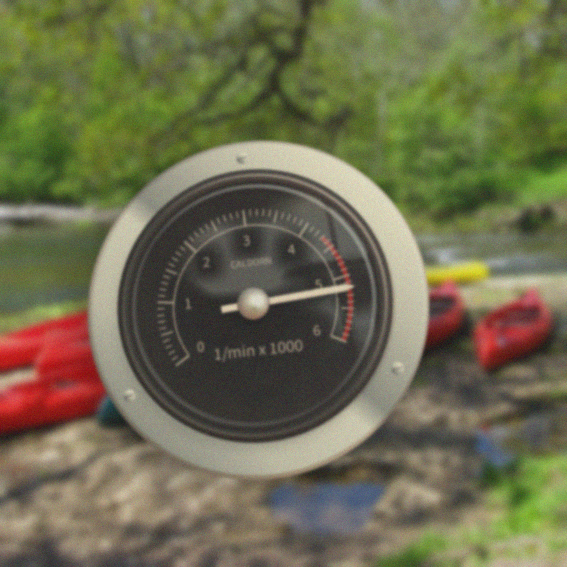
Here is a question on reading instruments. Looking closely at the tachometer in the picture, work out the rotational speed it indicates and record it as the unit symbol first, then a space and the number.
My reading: rpm 5200
